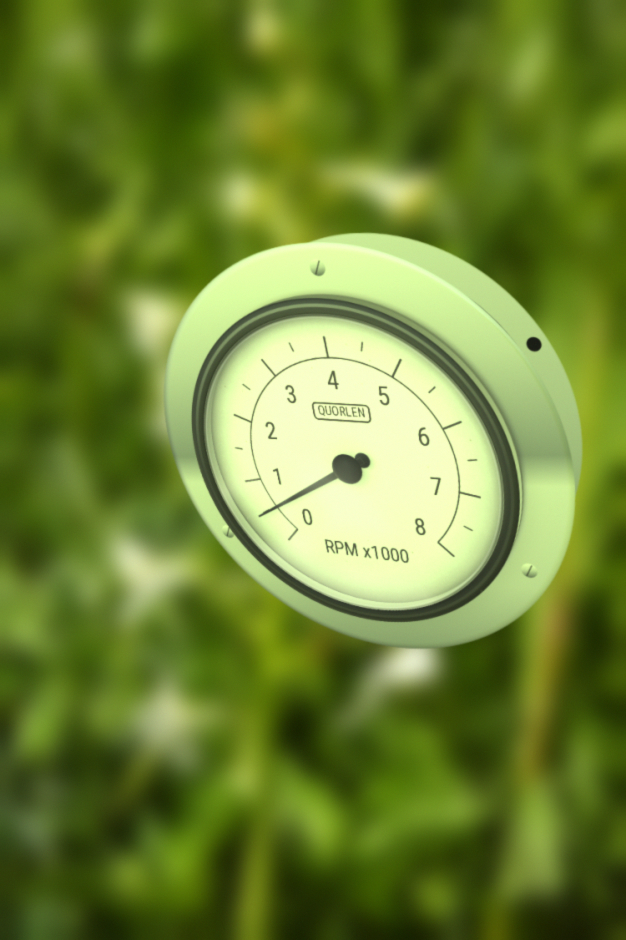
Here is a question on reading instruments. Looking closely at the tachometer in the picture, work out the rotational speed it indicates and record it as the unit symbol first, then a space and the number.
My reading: rpm 500
